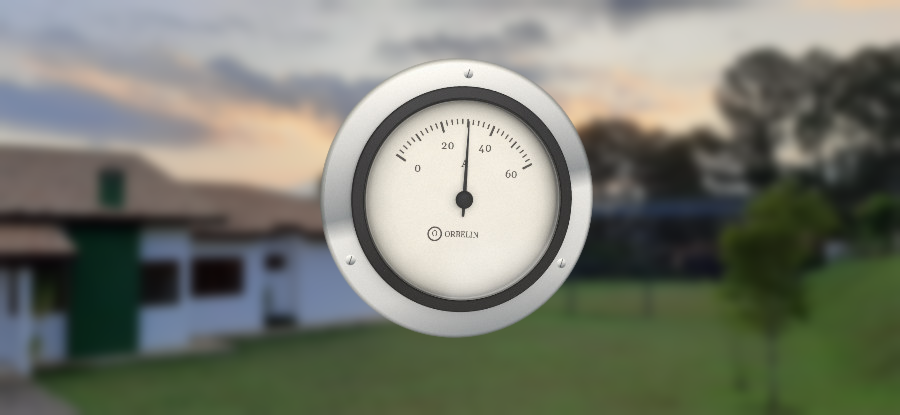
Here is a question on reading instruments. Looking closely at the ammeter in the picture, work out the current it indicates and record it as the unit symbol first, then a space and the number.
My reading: A 30
